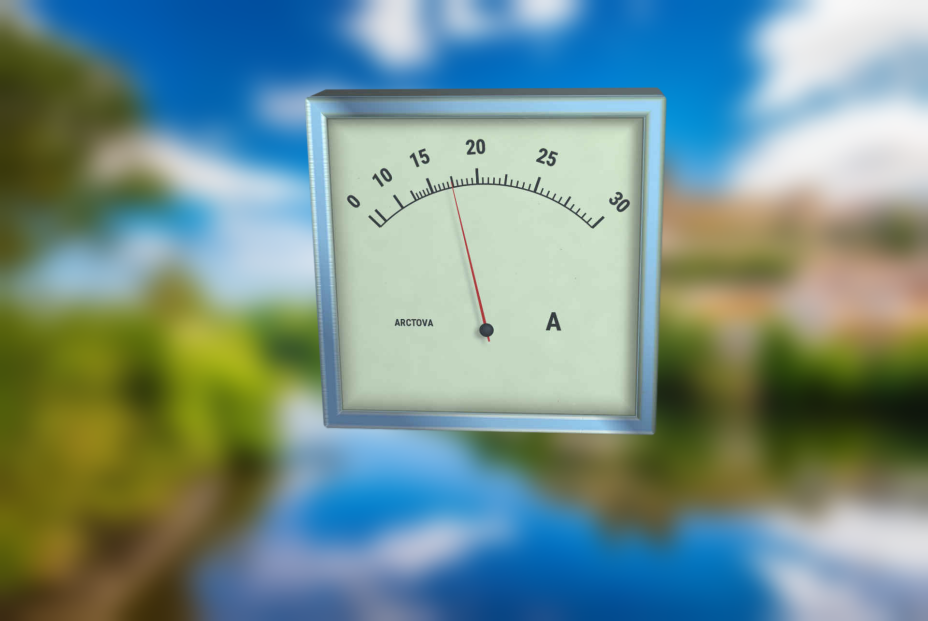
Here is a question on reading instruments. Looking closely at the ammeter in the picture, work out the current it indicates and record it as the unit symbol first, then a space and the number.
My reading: A 17.5
